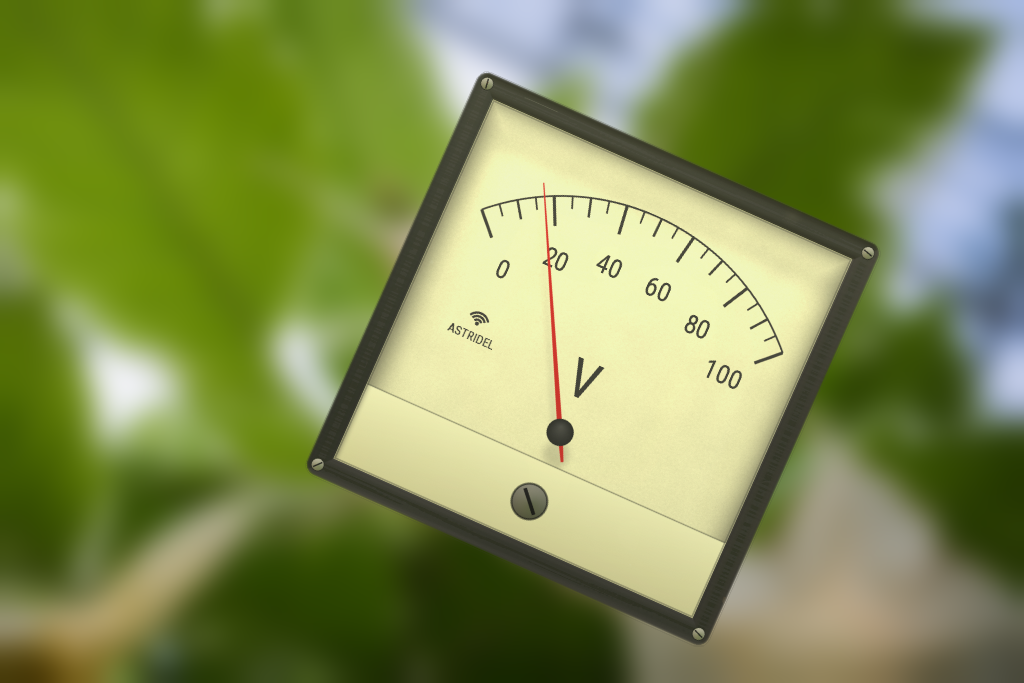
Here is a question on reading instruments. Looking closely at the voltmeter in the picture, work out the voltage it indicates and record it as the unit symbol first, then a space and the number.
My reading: V 17.5
